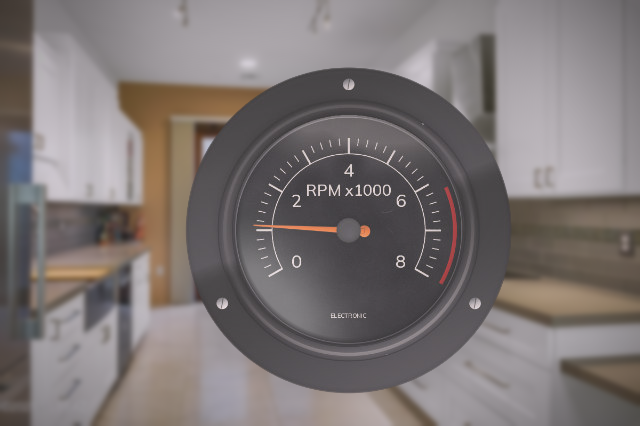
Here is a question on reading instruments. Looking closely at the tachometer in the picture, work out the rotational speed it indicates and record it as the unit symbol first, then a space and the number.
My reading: rpm 1100
